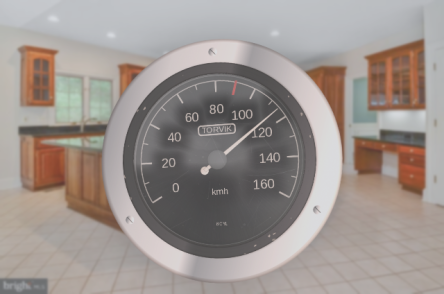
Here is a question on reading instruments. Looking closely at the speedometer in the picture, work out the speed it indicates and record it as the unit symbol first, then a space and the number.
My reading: km/h 115
